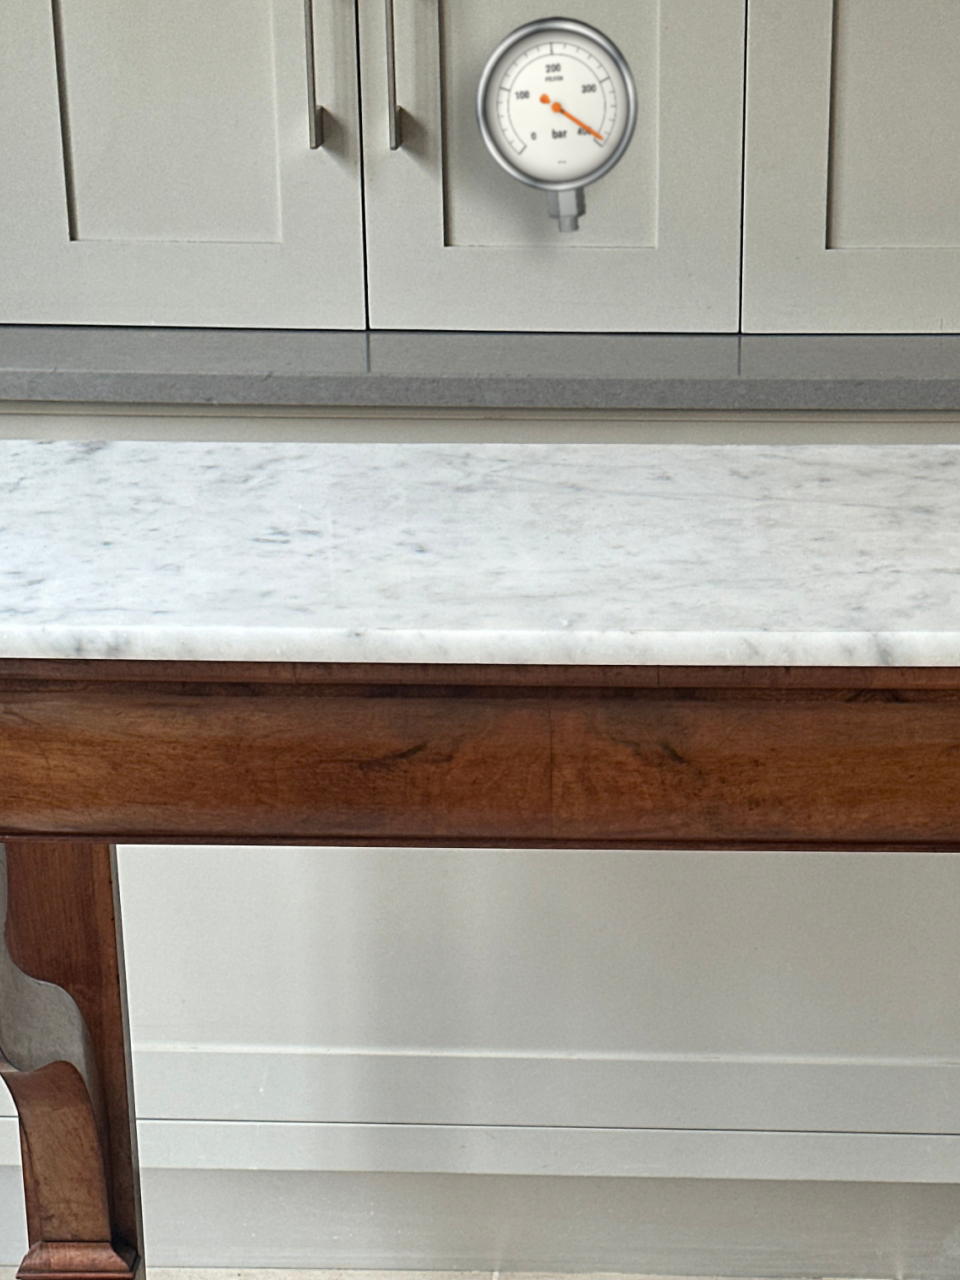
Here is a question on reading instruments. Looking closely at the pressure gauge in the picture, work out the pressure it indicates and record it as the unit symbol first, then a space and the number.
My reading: bar 390
